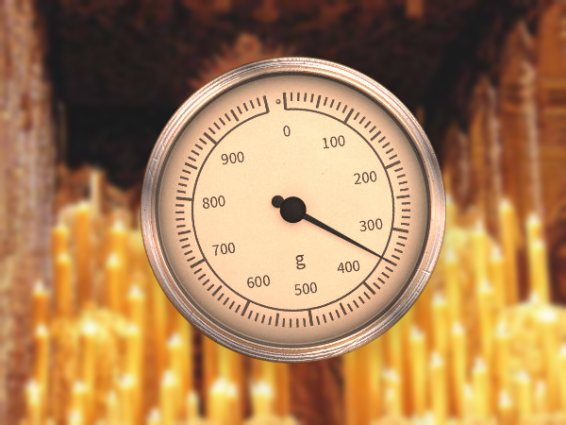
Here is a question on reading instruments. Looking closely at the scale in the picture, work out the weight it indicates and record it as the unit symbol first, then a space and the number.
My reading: g 350
